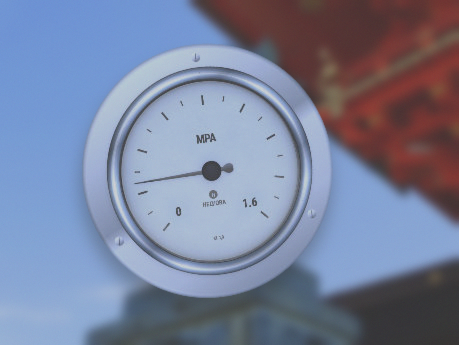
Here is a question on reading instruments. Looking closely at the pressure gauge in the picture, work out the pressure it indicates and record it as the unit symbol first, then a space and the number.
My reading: MPa 0.25
